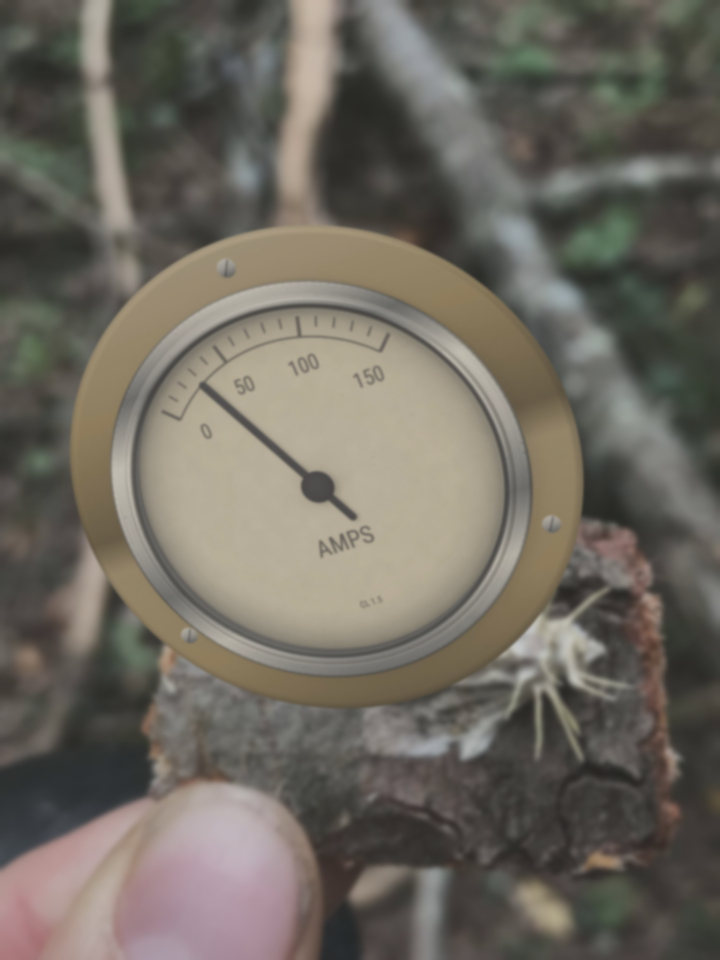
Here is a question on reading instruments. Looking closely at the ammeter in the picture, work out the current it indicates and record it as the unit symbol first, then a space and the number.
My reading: A 30
